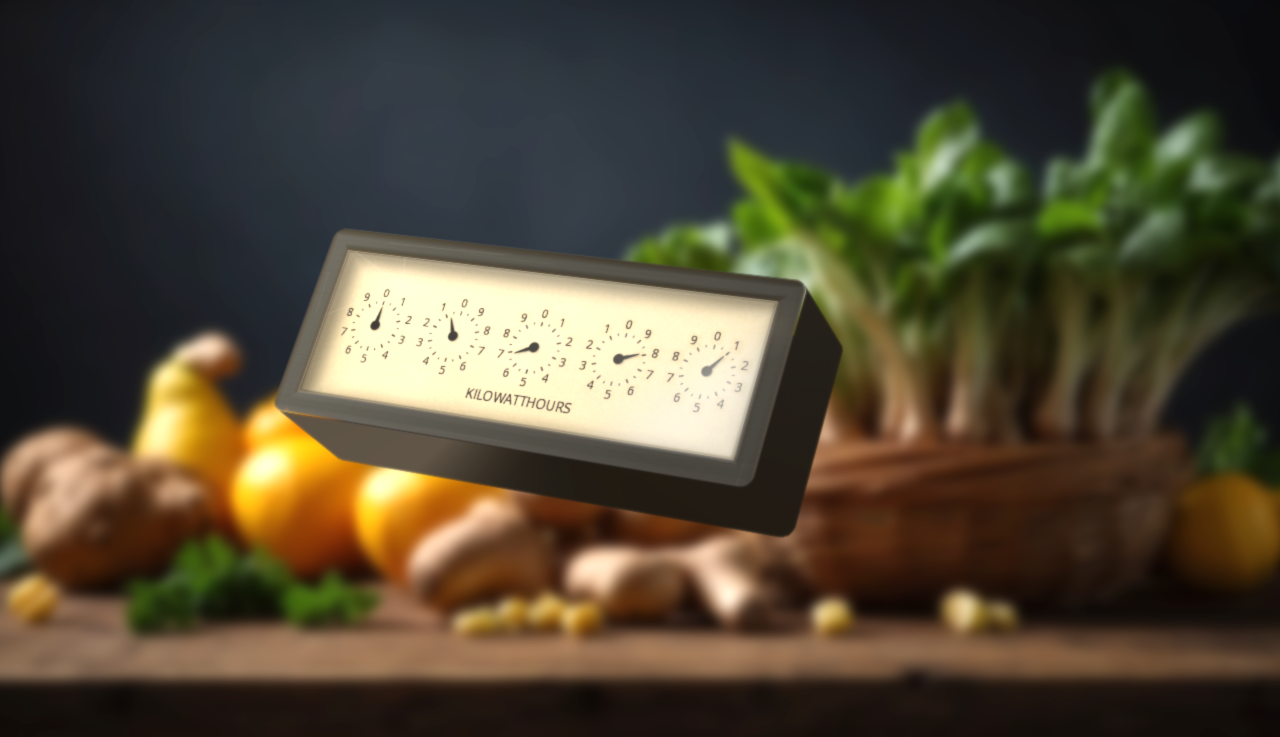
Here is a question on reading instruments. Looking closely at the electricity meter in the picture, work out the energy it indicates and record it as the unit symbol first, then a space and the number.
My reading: kWh 681
